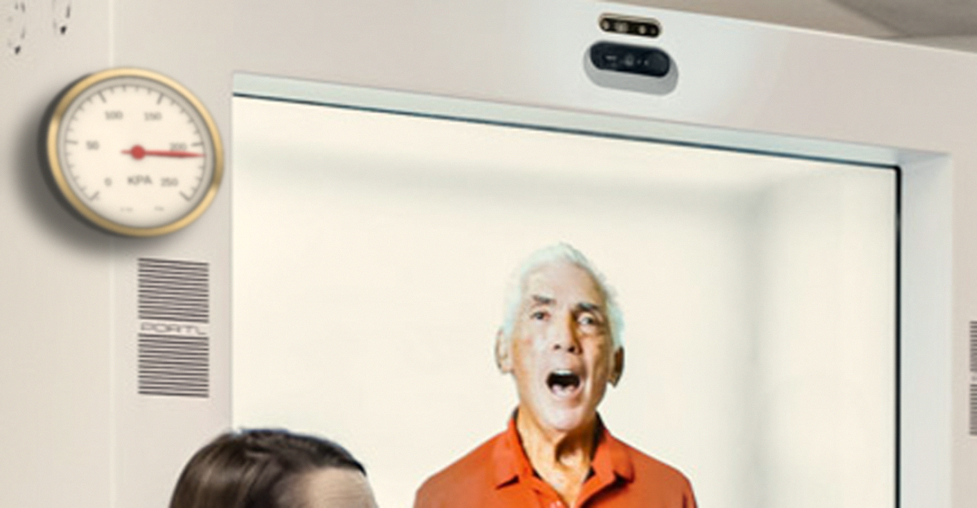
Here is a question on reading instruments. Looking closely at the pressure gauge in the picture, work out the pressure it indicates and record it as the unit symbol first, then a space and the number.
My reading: kPa 210
